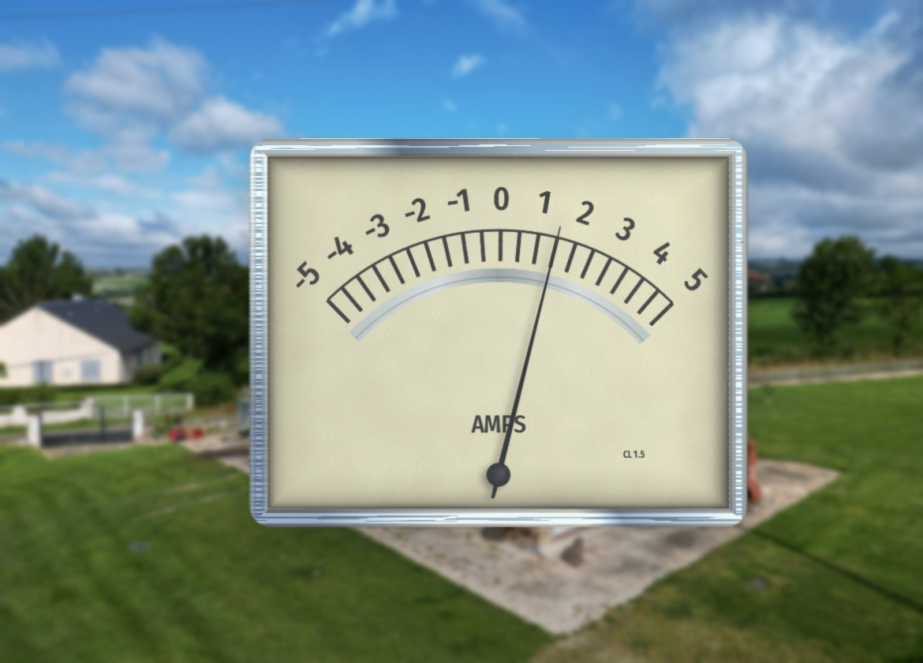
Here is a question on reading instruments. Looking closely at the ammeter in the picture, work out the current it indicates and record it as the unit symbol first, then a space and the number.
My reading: A 1.5
